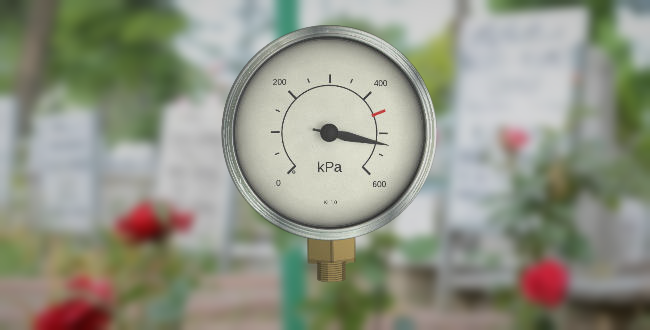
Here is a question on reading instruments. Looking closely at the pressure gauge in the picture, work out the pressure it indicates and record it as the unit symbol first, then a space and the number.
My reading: kPa 525
